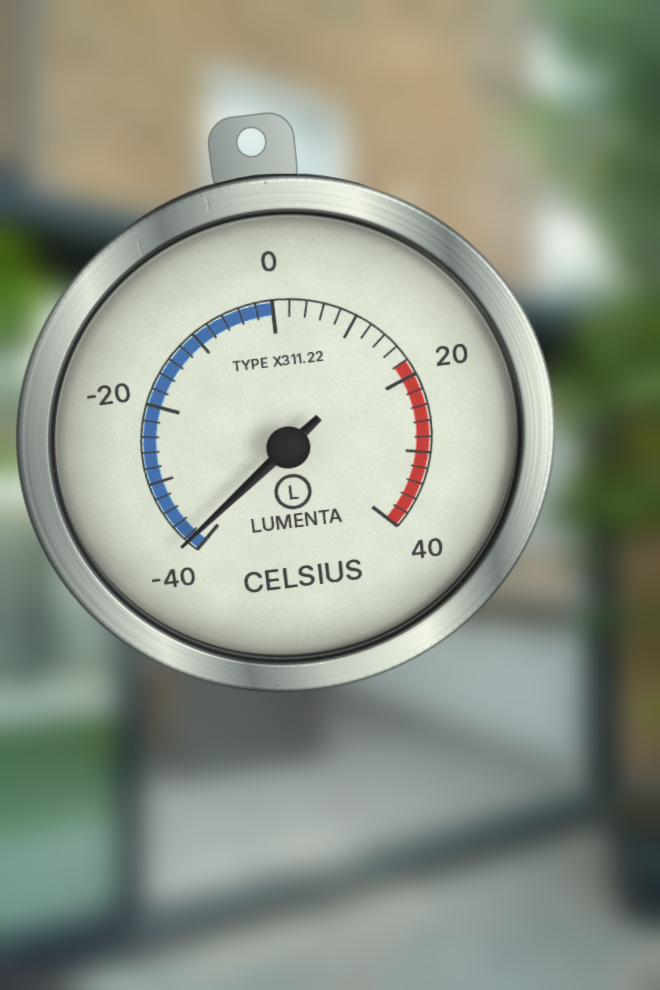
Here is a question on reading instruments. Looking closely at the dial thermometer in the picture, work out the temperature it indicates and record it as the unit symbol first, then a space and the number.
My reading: °C -38
